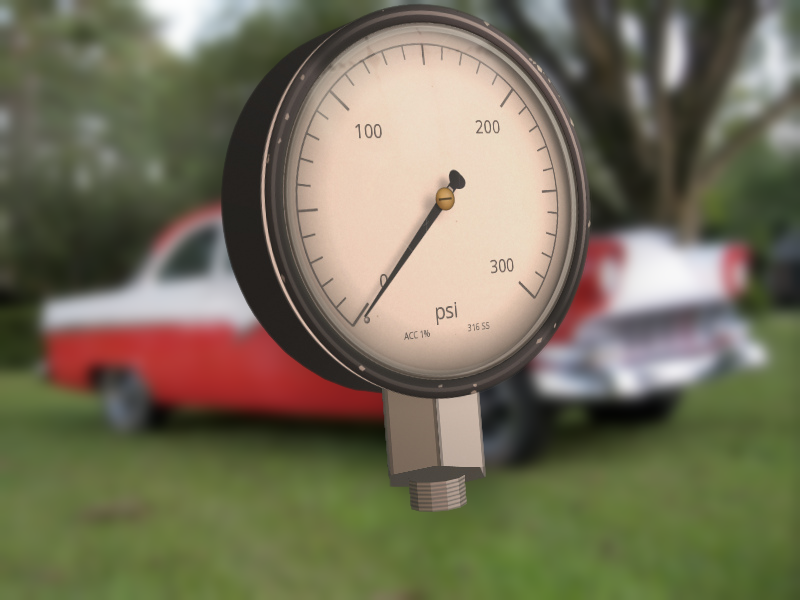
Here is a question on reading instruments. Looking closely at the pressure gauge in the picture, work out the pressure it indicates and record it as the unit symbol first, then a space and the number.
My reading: psi 0
